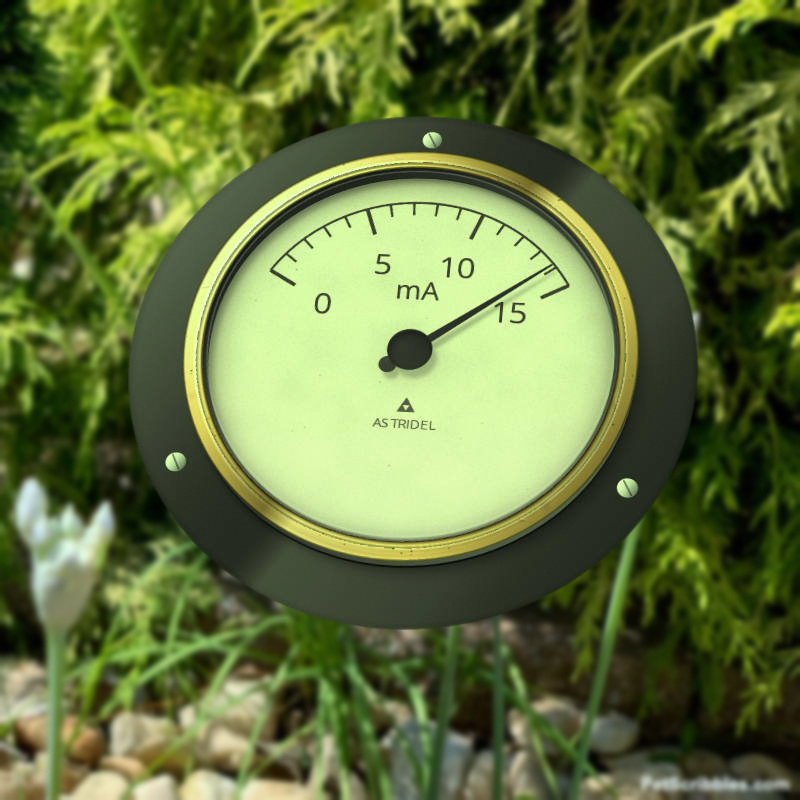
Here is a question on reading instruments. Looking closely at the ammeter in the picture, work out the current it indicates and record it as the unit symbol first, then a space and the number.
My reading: mA 14
